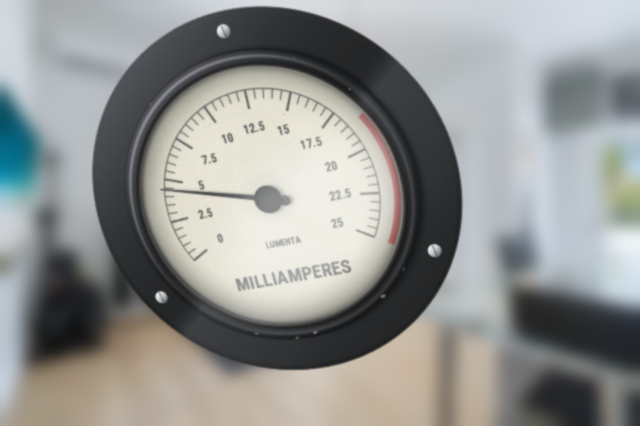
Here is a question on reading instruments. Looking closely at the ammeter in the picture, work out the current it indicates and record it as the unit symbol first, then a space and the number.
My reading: mA 4.5
